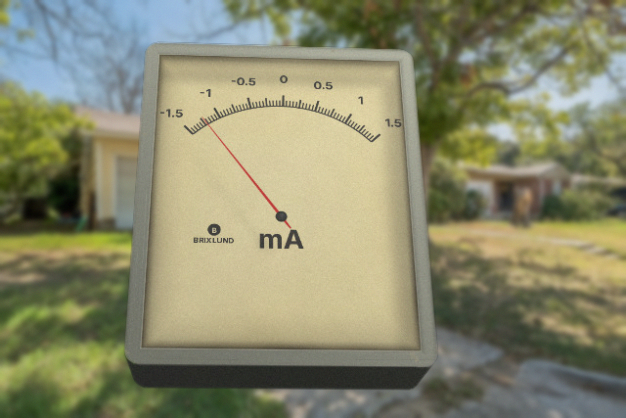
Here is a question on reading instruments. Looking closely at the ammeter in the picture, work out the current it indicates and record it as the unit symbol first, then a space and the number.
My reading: mA -1.25
